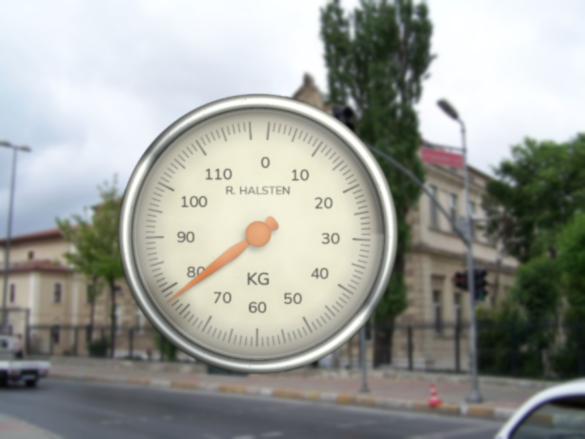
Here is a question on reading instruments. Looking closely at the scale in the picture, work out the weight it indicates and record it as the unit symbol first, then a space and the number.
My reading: kg 78
